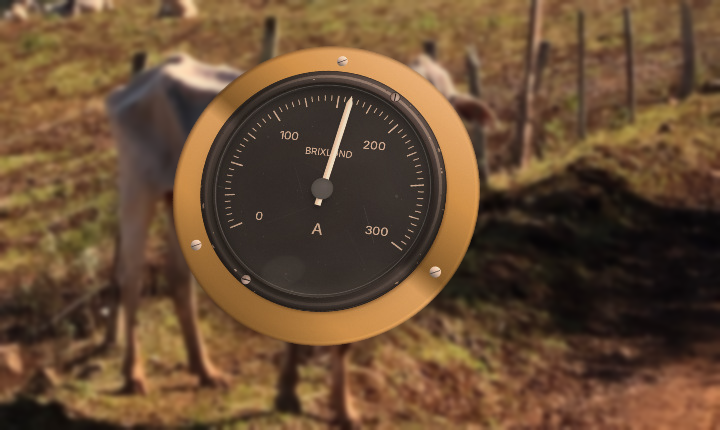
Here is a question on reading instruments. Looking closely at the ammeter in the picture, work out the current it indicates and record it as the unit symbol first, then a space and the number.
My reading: A 160
